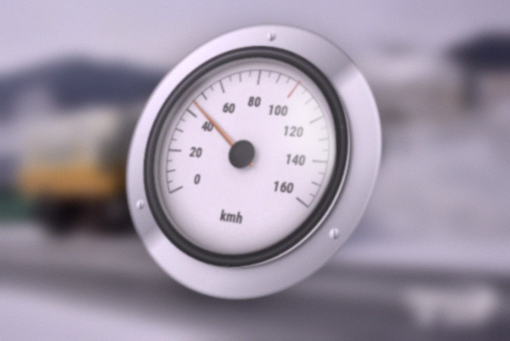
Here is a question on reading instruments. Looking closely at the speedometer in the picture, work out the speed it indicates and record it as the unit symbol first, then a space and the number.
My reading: km/h 45
